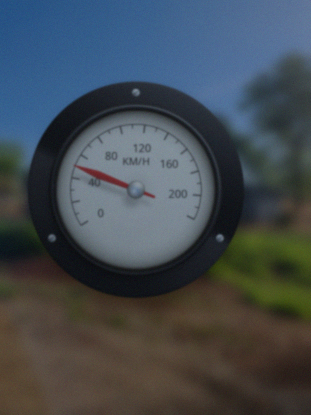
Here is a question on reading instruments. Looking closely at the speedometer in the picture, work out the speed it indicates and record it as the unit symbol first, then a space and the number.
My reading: km/h 50
